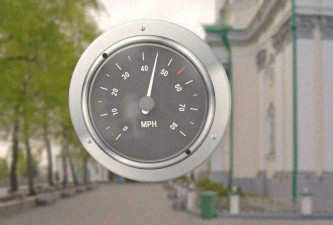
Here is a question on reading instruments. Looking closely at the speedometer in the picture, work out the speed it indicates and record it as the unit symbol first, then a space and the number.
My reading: mph 45
